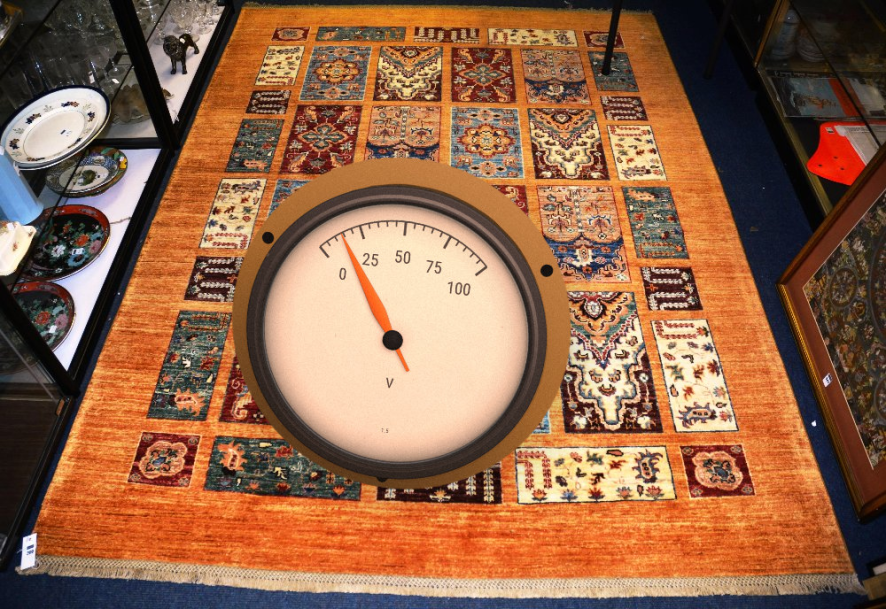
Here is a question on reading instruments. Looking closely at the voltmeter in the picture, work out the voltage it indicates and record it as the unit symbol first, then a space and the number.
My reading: V 15
